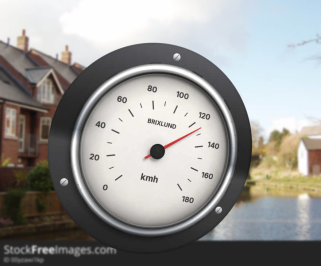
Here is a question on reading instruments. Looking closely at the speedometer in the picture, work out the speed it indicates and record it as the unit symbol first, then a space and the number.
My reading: km/h 125
